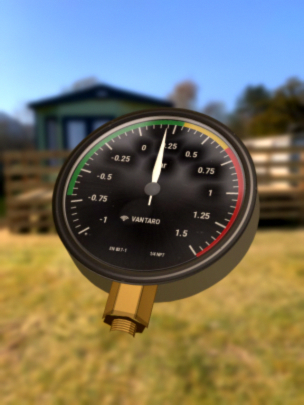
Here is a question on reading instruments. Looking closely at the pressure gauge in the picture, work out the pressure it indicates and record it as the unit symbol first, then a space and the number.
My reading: bar 0.2
